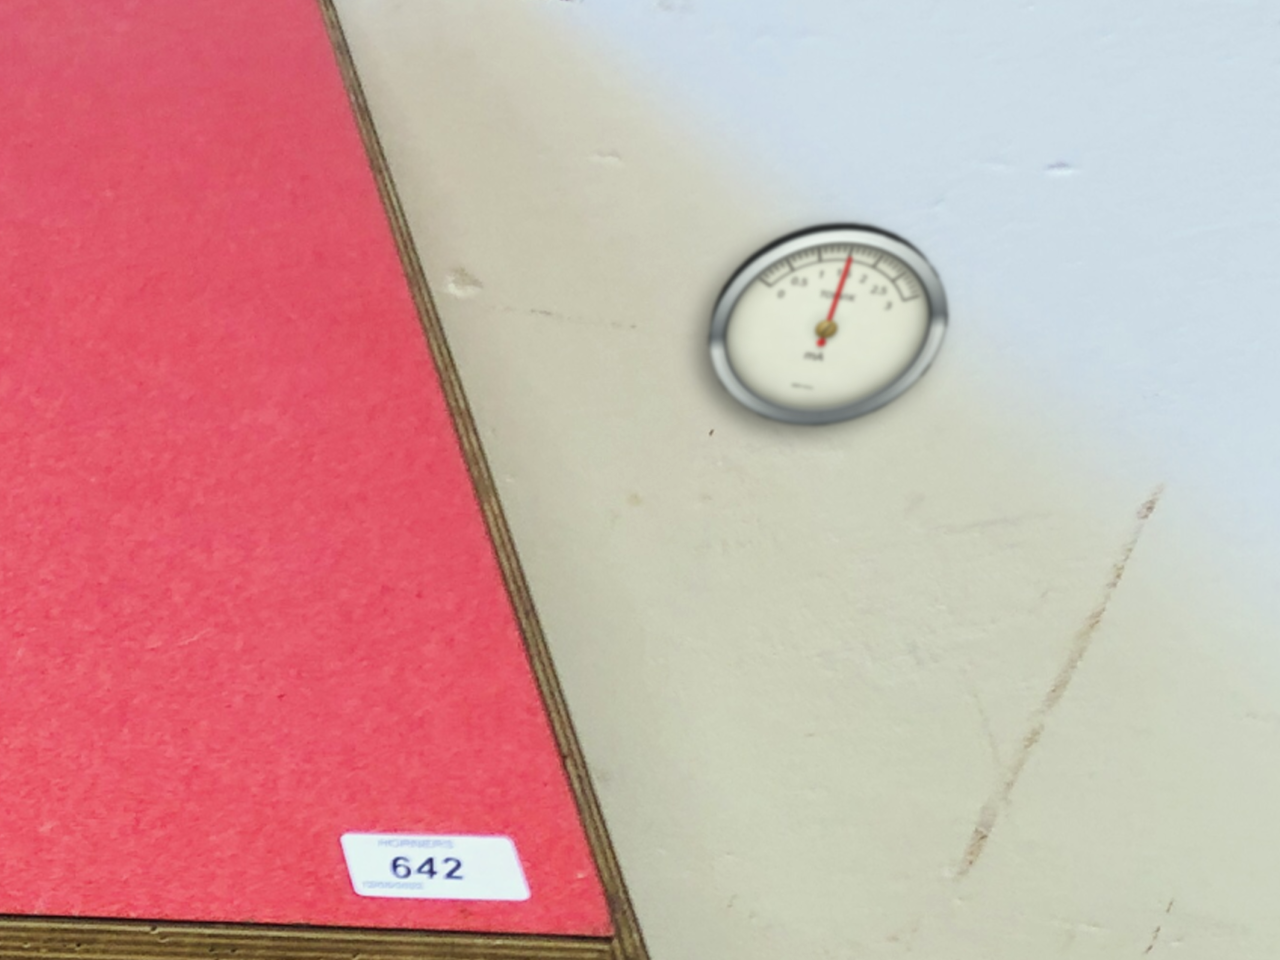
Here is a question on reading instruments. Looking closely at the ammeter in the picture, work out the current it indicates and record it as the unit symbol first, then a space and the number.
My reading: mA 1.5
